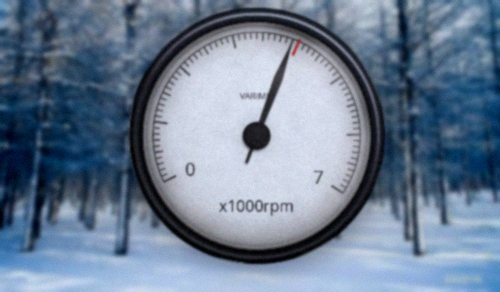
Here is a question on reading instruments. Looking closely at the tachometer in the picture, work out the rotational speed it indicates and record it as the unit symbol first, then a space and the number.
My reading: rpm 4000
